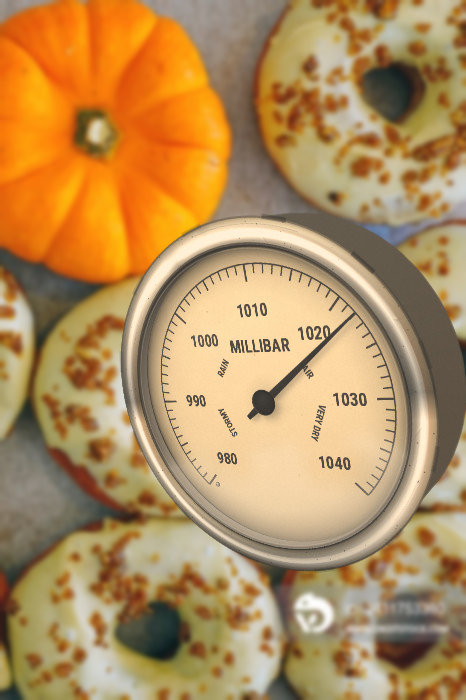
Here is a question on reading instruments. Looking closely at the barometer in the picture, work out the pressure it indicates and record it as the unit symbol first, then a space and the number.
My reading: mbar 1022
